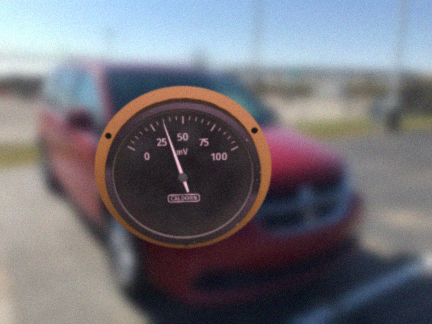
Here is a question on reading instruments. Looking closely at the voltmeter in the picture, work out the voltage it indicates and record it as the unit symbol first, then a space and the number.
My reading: mV 35
